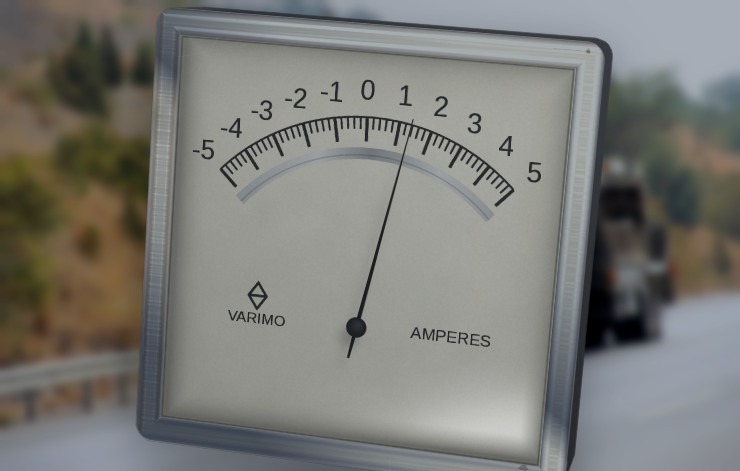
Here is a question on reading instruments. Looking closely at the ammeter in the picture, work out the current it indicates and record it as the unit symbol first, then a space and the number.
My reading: A 1.4
